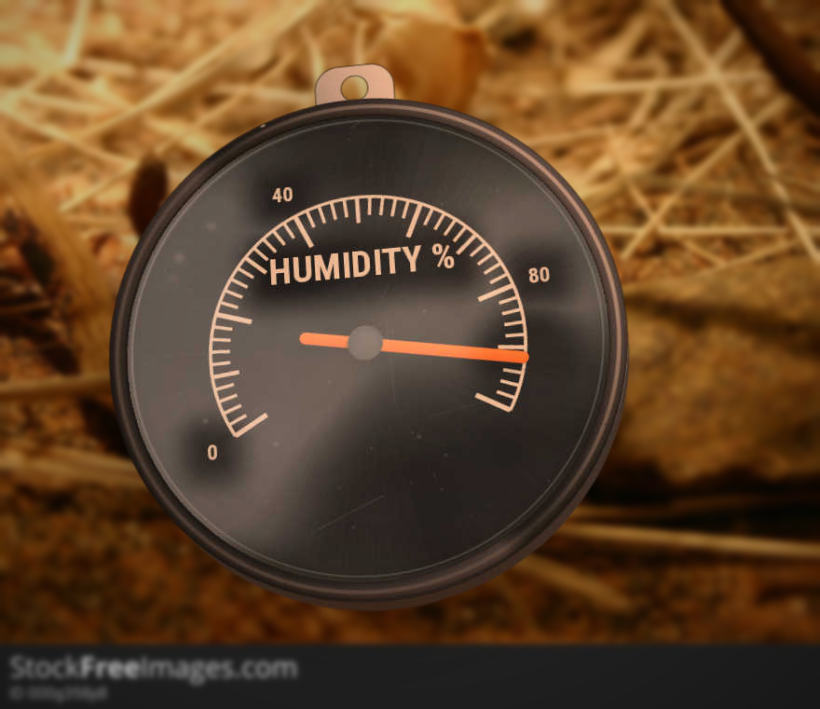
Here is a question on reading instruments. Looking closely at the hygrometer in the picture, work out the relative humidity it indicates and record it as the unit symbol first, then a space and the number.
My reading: % 92
